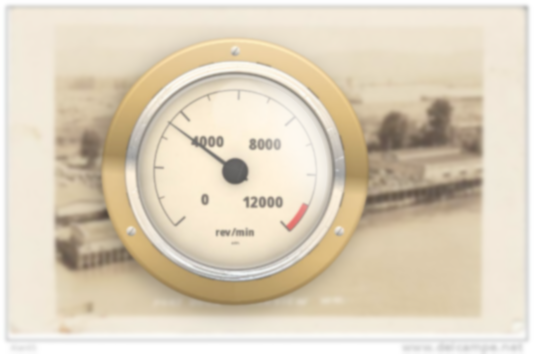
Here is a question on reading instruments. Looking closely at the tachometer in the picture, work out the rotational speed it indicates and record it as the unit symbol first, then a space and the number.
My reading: rpm 3500
